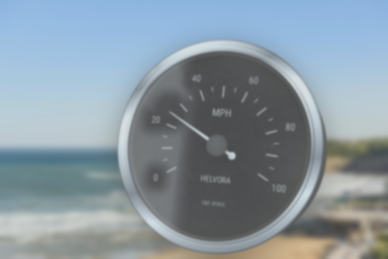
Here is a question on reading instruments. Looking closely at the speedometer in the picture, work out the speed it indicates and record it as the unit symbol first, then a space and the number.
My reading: mph 25
